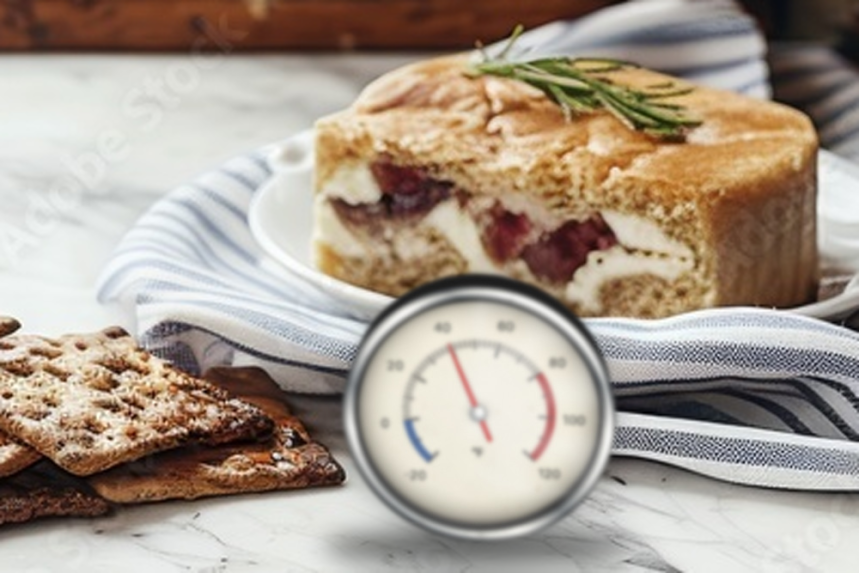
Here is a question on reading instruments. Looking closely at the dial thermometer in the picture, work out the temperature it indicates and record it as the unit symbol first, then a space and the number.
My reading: °F 40
